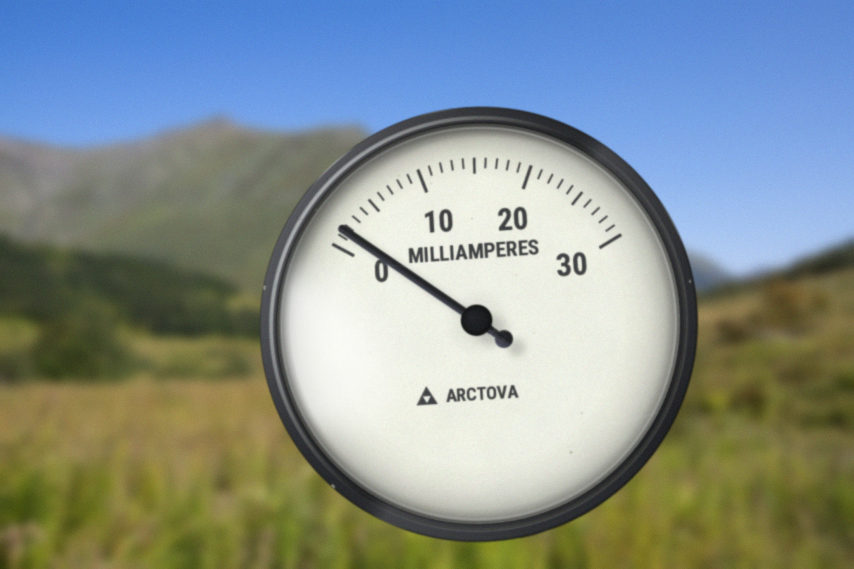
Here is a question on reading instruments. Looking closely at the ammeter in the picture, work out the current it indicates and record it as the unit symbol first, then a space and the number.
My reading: mA 1.5
